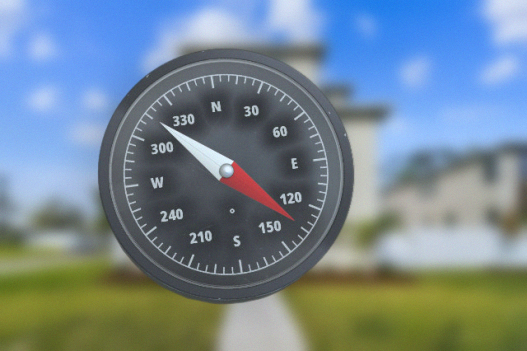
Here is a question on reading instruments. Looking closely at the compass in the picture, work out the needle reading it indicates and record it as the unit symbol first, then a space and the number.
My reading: ° 135
